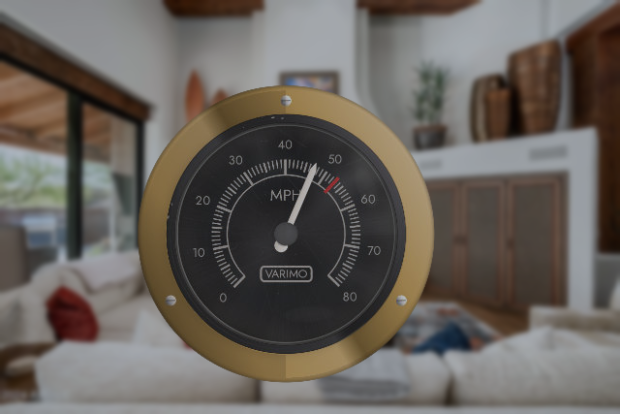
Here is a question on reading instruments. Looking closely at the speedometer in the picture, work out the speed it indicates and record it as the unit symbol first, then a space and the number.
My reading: mph 47
